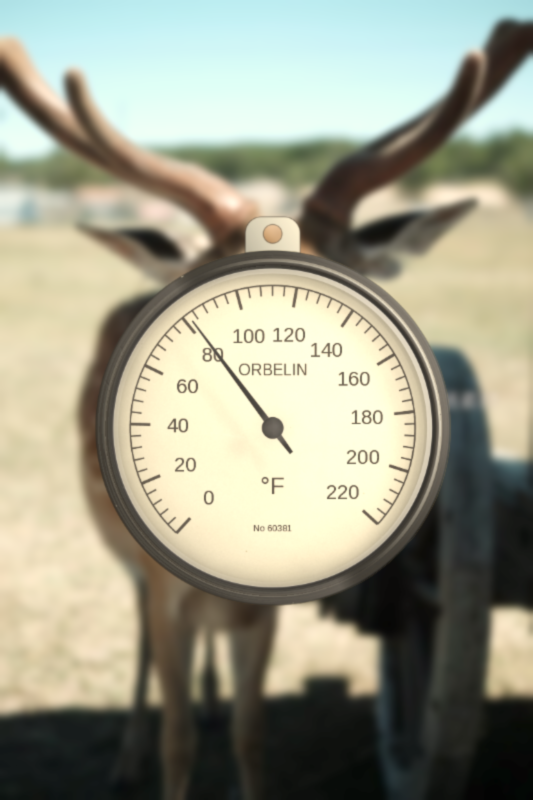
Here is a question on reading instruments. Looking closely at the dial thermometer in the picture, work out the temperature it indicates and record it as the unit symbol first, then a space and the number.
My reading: °F 82
